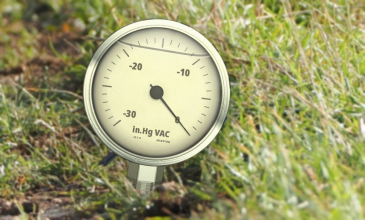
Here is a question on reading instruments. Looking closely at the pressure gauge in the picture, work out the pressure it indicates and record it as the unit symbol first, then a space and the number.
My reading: inHg 0
